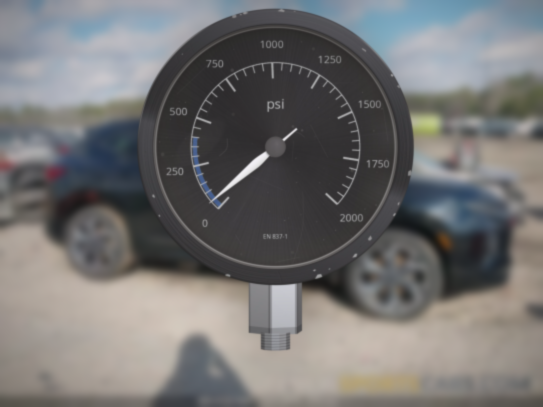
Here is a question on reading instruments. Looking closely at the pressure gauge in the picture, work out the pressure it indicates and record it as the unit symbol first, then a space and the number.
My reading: psi 50
